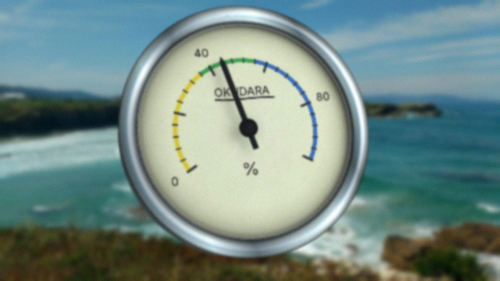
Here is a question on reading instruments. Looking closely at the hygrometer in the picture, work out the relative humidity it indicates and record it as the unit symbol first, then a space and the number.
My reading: % 44
